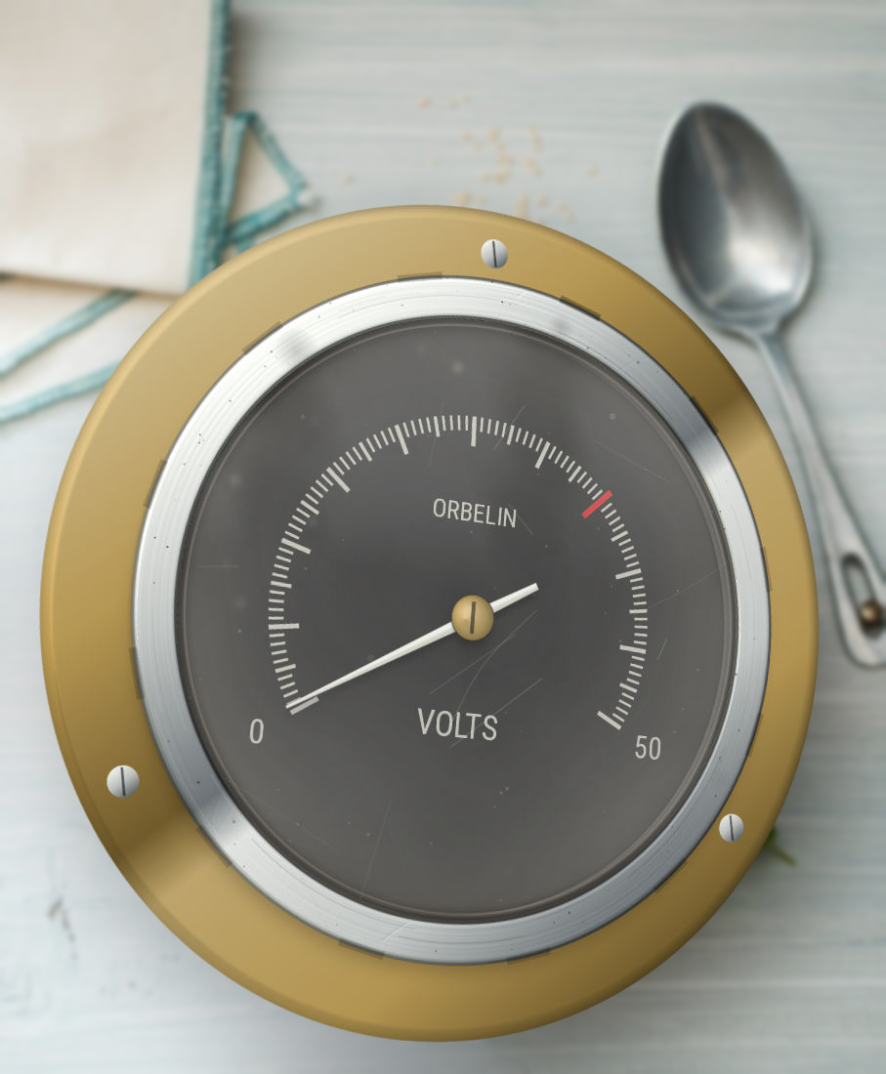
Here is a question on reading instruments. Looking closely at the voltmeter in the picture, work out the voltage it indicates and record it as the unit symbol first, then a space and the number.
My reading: V 0.5
